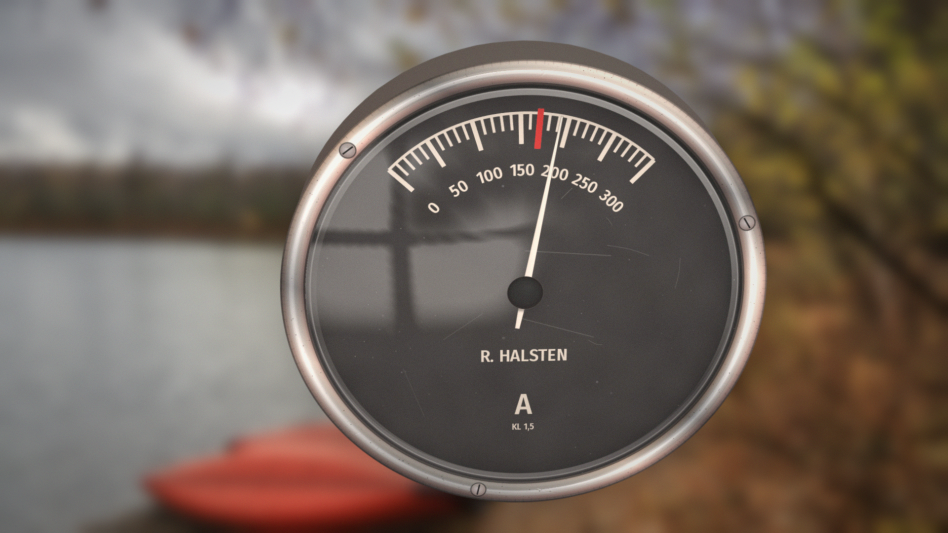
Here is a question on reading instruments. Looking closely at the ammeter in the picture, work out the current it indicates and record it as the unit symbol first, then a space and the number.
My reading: A 190
